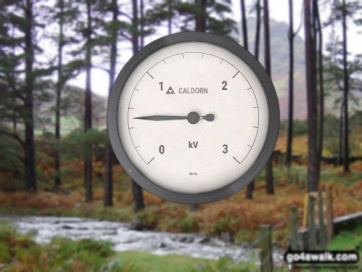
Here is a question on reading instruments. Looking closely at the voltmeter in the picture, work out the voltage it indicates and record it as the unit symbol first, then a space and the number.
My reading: kV 0.5
